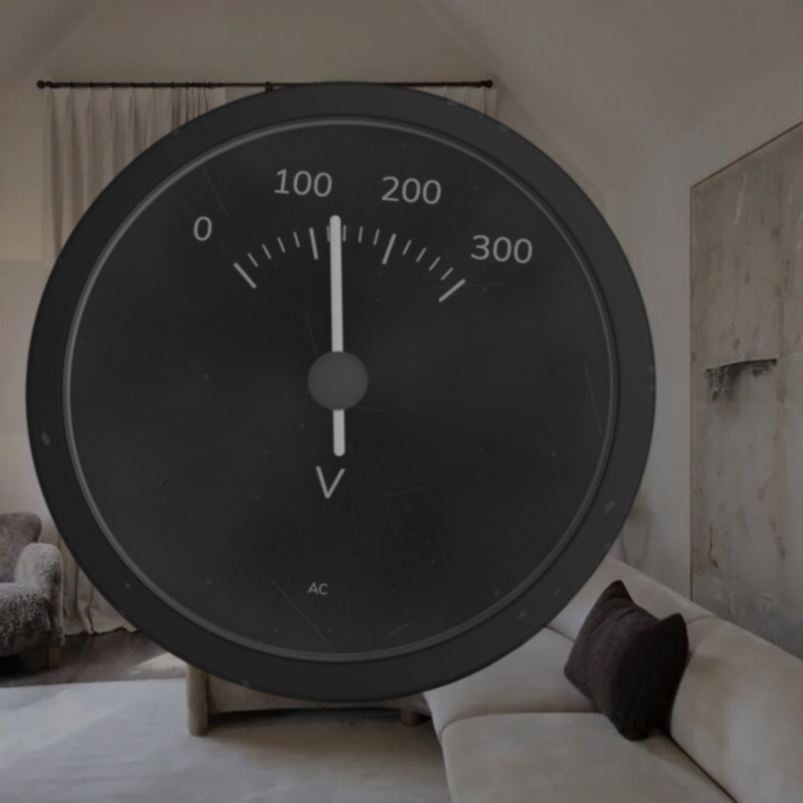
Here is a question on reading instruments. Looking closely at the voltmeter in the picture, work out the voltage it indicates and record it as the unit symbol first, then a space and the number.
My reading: V 130
